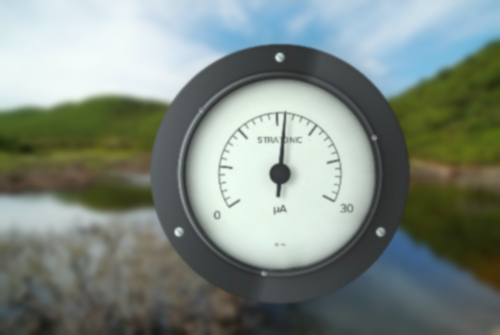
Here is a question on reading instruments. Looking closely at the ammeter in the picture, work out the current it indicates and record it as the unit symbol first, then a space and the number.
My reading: µA 16
